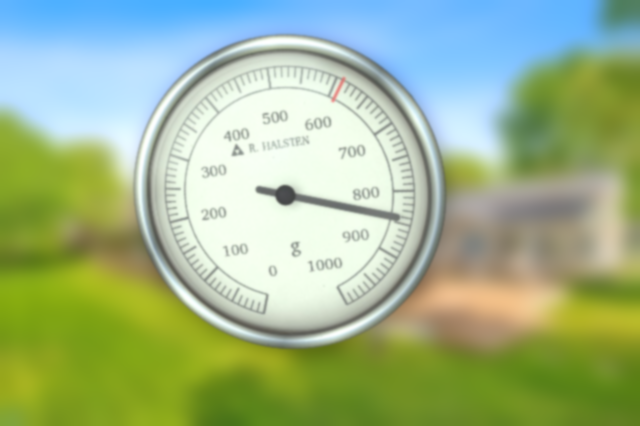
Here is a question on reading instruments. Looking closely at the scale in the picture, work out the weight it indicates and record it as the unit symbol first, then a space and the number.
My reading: g 840
